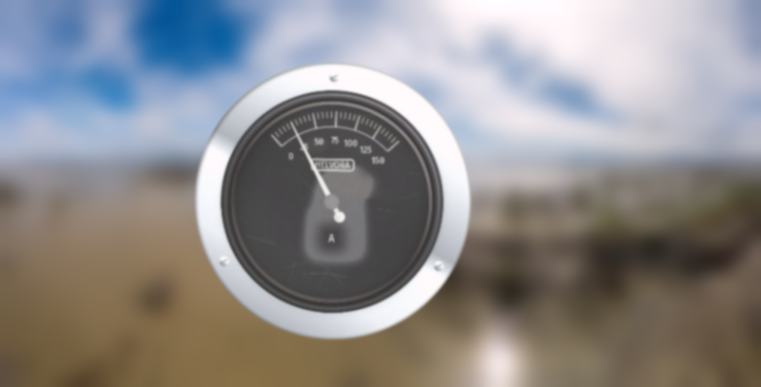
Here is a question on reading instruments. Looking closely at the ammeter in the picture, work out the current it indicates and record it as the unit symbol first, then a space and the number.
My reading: A 25
